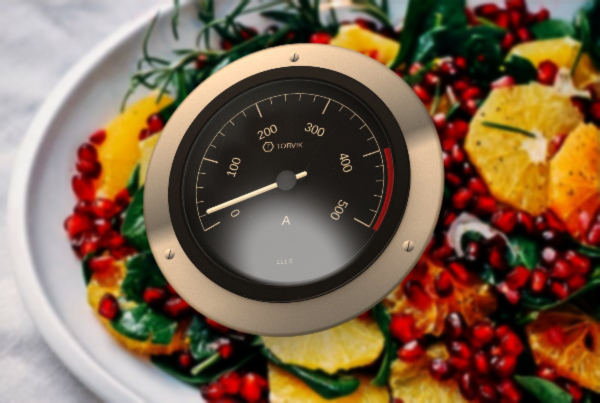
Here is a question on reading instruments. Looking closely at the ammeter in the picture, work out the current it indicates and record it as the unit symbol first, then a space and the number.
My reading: A 20
